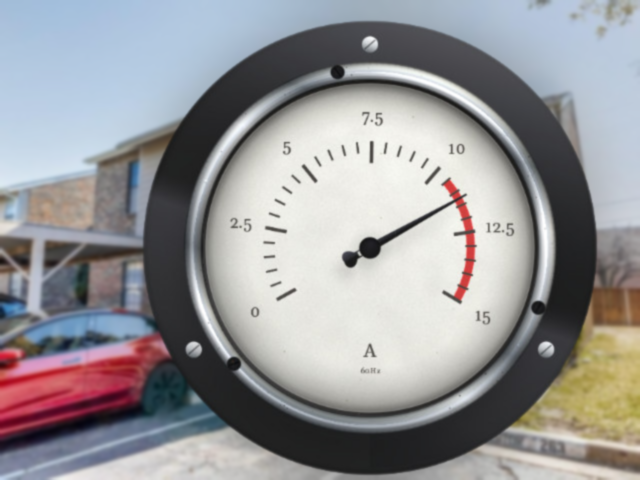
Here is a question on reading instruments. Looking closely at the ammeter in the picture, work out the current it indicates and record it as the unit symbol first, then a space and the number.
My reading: A 11.25
